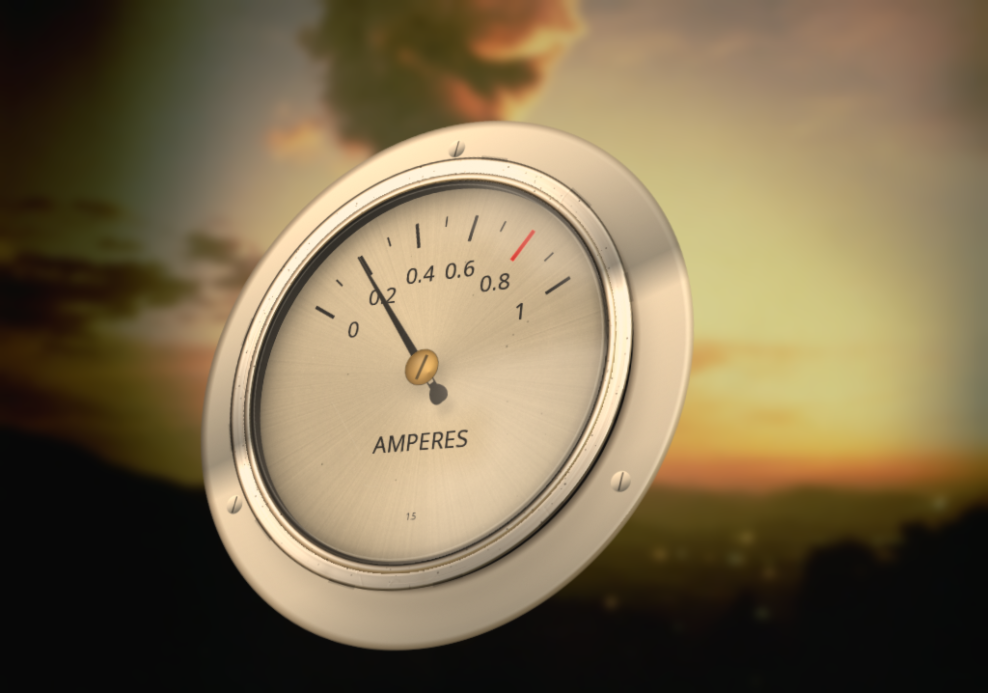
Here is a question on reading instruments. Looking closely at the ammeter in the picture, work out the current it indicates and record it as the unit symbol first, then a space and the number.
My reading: A 0.2
